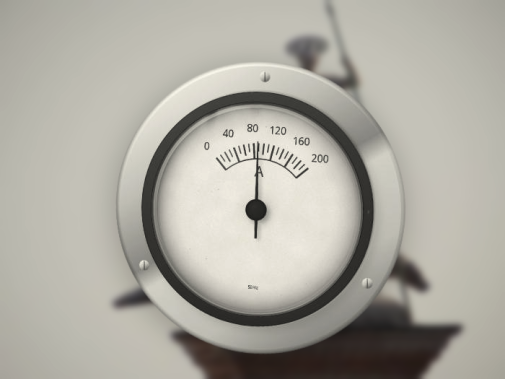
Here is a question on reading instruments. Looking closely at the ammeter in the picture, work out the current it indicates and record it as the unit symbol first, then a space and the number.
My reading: A 90
